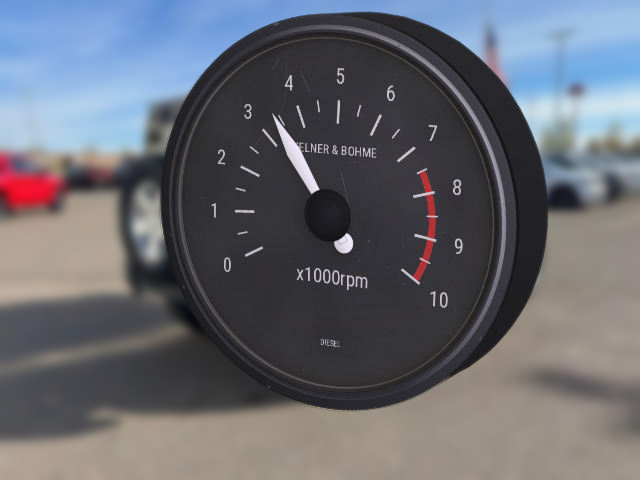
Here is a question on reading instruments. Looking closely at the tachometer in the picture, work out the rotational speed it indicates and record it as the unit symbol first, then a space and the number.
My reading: rpm 3500
